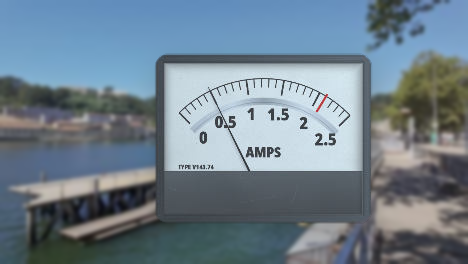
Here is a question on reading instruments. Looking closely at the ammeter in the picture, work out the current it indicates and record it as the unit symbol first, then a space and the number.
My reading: A 0.5
